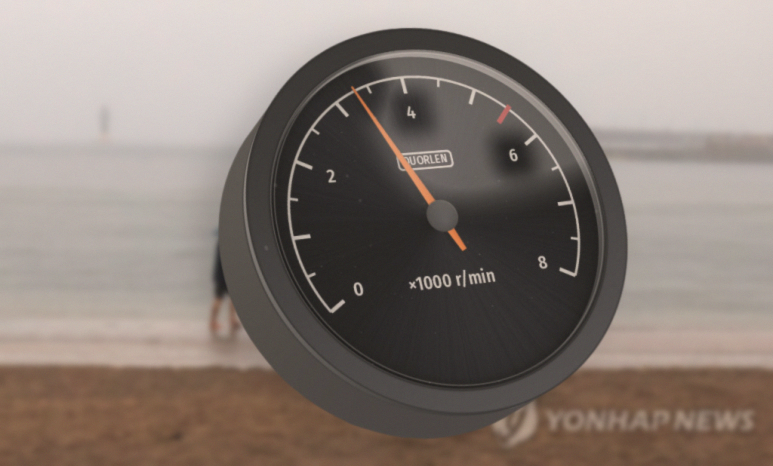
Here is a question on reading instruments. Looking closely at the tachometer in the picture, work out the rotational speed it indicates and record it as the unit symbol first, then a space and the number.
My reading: rpm 3250
